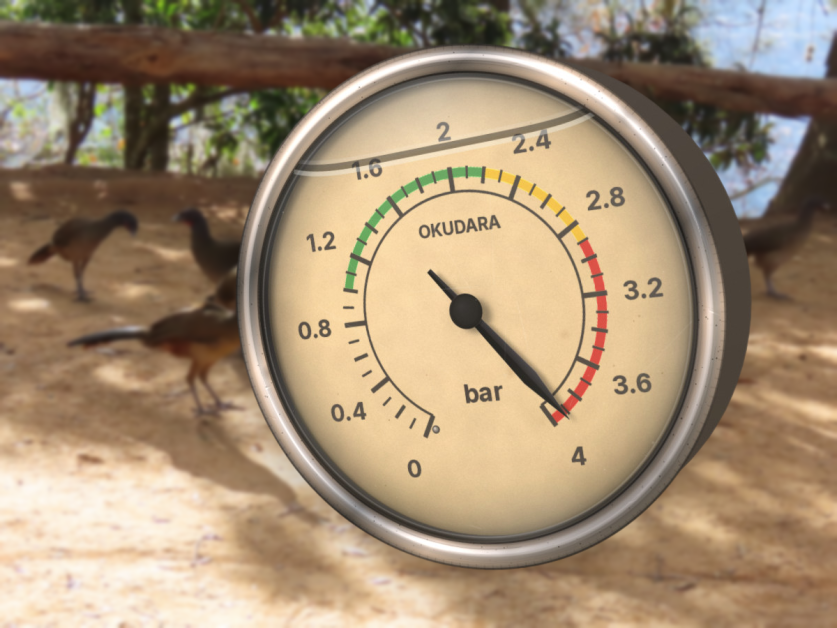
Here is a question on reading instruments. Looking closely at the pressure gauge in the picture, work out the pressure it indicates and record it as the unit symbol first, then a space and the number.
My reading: bar 3.9
